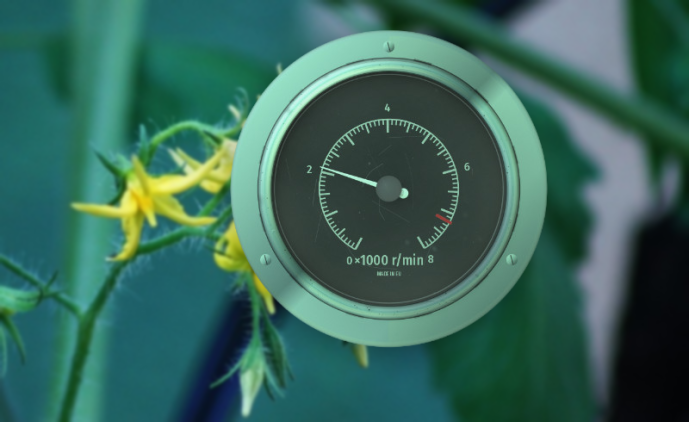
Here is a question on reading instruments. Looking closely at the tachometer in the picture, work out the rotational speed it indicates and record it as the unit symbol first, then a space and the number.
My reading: rpm 2100
